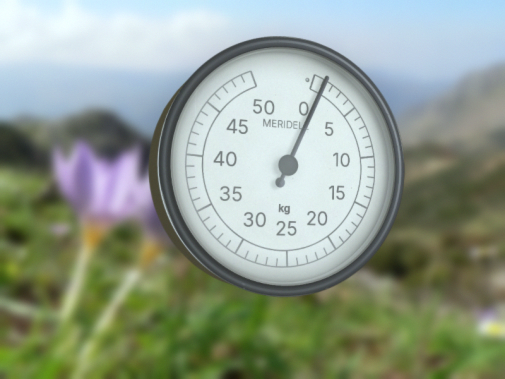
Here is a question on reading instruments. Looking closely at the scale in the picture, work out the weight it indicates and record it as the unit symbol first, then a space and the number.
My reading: kg 1
